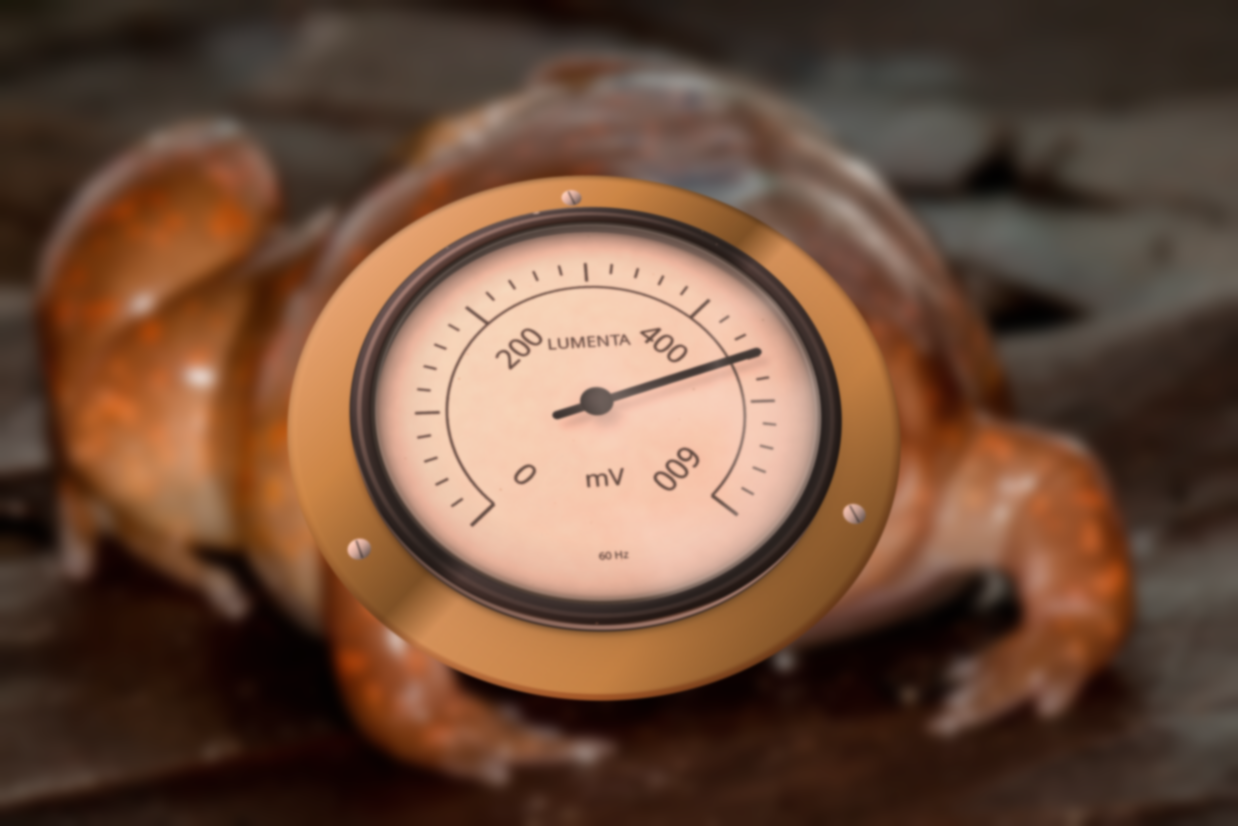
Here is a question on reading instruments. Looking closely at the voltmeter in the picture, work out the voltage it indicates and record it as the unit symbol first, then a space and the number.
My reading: mV 460
